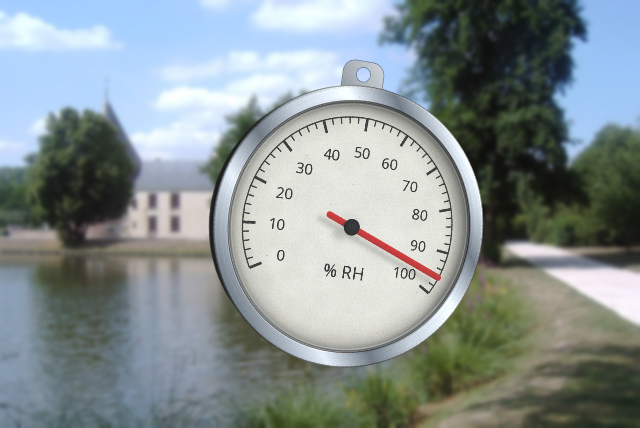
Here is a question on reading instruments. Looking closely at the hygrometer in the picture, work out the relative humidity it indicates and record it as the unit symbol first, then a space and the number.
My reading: % 96
